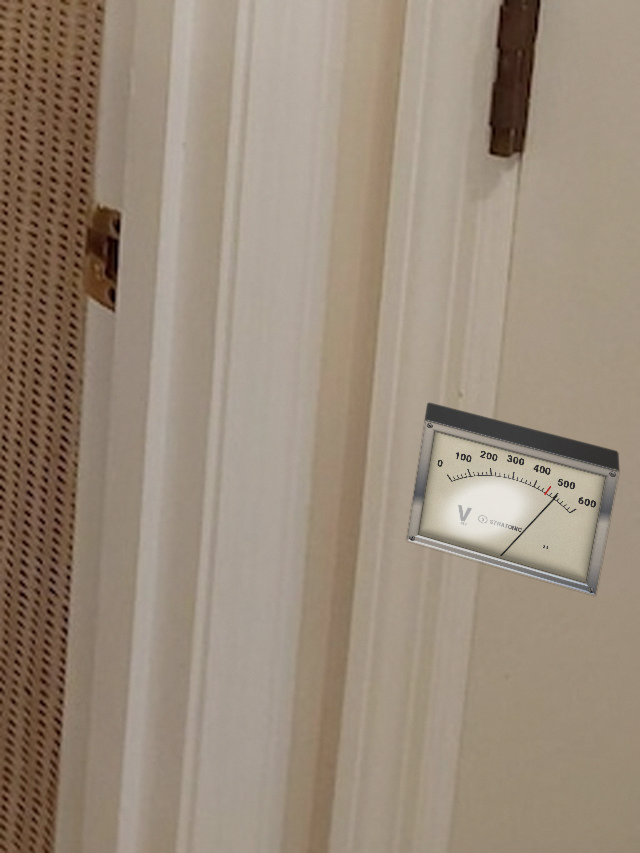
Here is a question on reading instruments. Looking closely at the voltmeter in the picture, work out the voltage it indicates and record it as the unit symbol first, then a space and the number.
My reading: V 500
